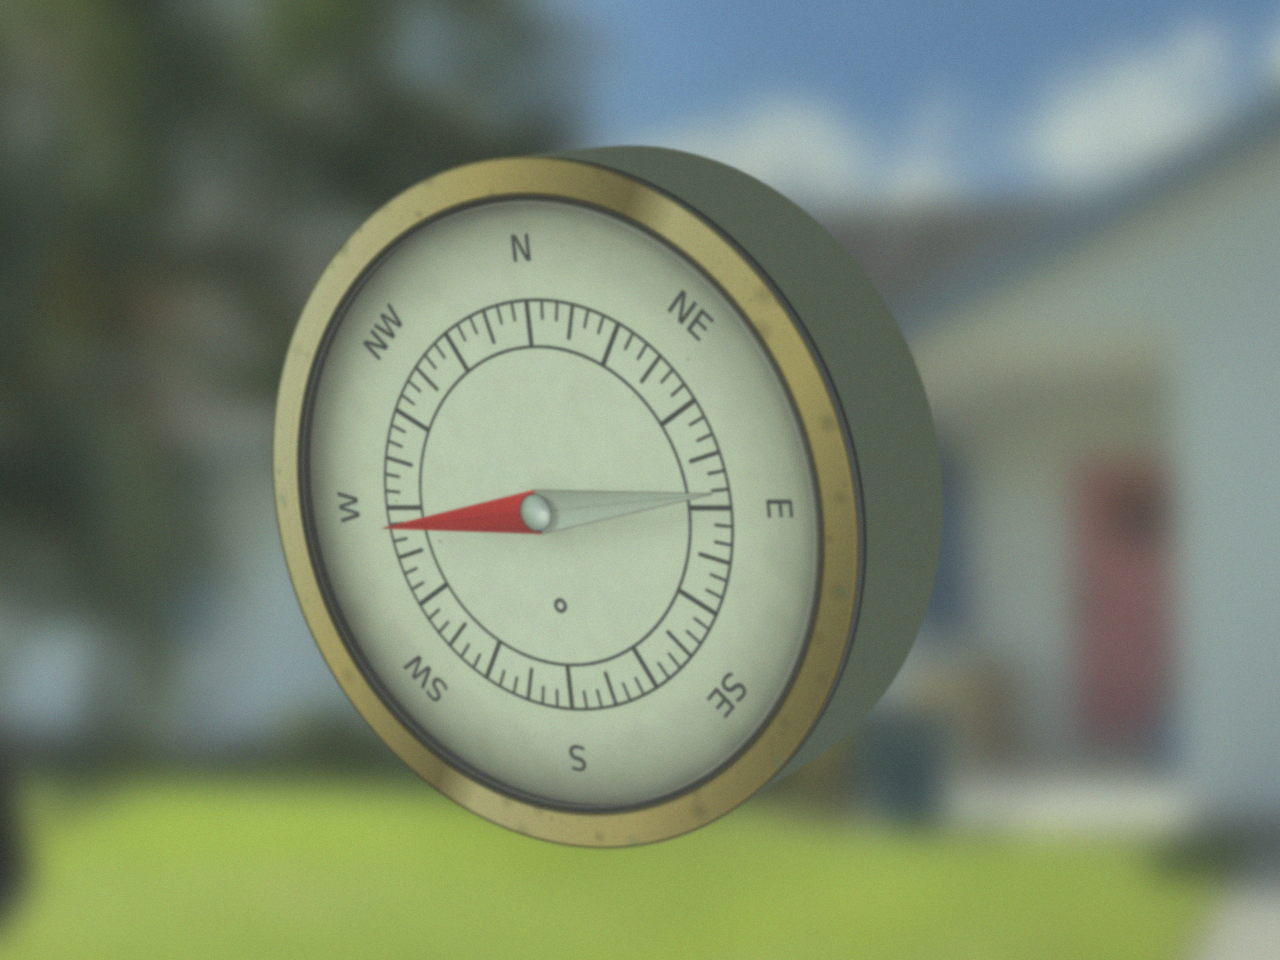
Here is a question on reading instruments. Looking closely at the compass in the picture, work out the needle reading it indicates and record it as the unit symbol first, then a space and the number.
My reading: ° 265
